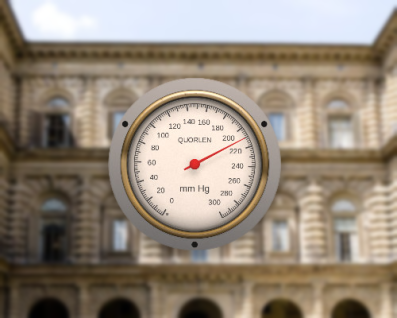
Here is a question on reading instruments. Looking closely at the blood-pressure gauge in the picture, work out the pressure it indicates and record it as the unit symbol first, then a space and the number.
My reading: mmHg 210
